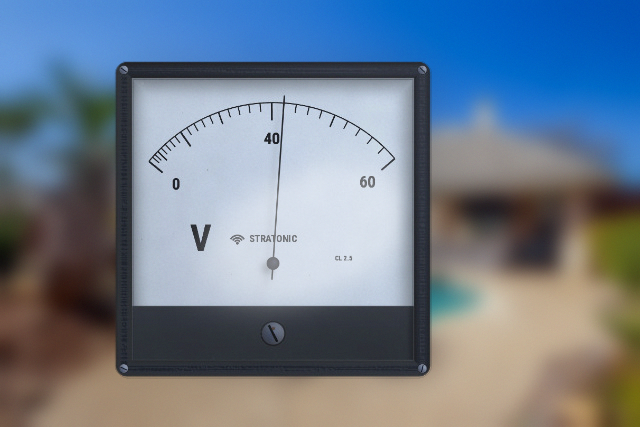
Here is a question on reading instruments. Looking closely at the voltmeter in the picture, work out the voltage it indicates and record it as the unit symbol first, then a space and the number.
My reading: V 42
